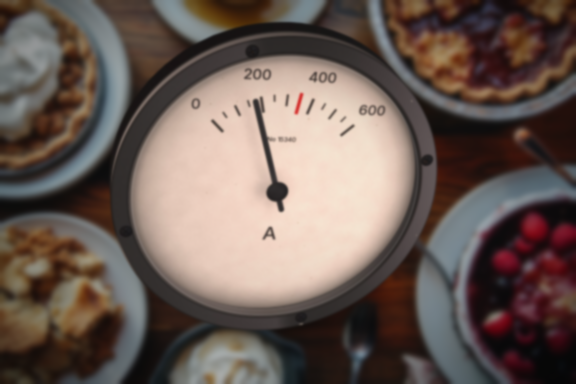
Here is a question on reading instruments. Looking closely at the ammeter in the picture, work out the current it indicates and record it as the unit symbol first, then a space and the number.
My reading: A 175
